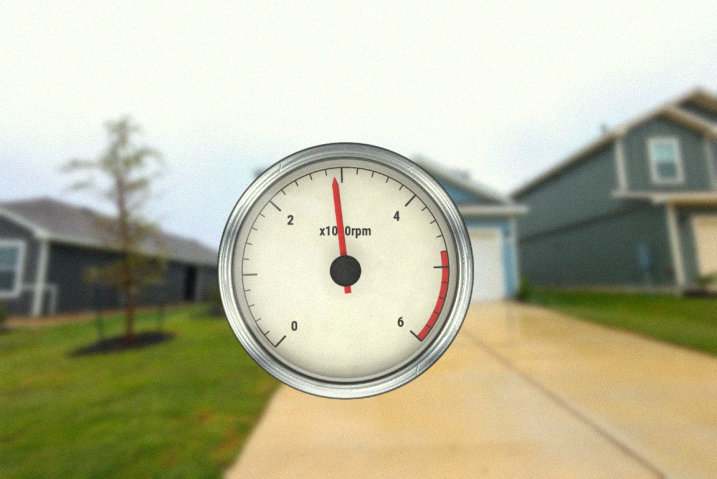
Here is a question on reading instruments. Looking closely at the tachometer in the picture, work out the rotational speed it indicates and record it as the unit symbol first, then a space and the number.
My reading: rpm 2900
